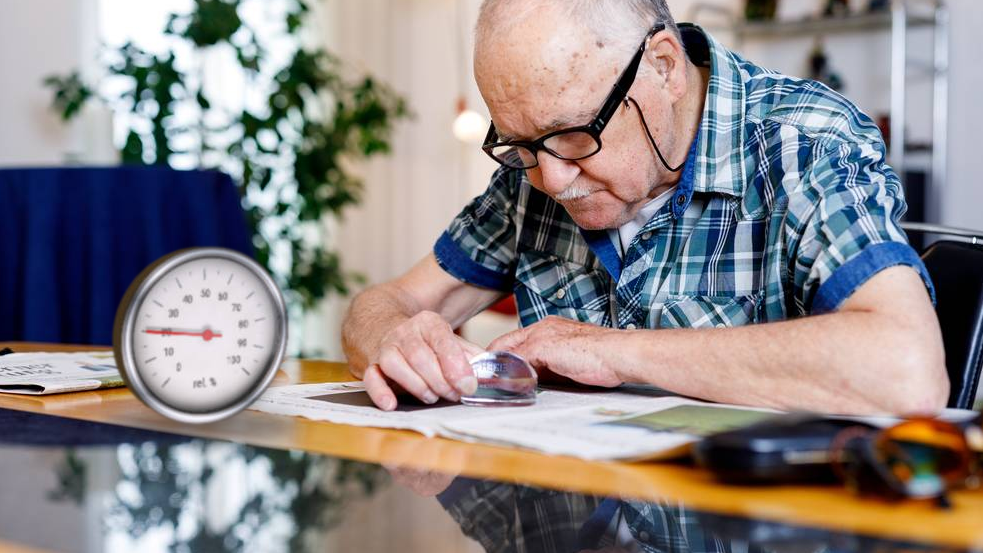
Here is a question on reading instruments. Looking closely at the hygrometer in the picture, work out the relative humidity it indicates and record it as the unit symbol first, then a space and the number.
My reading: % 20
